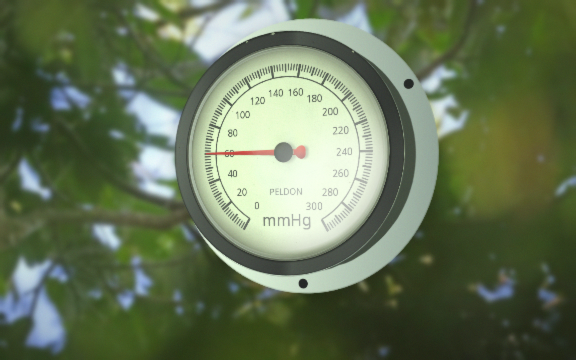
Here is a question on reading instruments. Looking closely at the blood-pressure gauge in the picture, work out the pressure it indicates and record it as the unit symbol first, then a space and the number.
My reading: mmHg 60
